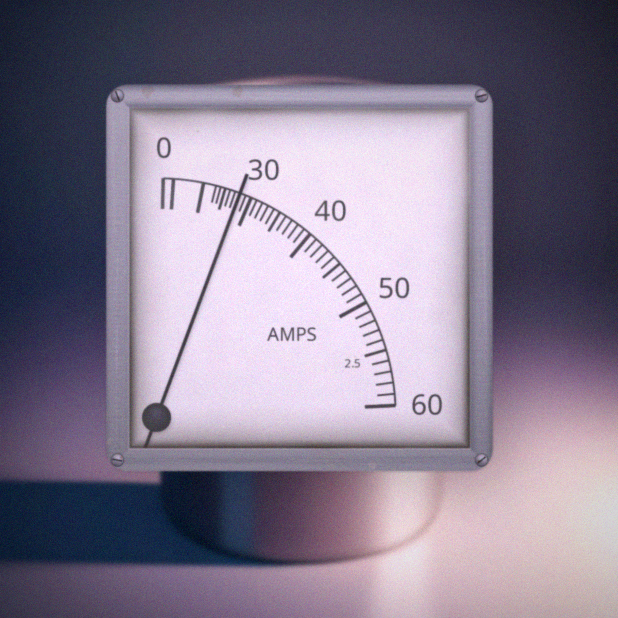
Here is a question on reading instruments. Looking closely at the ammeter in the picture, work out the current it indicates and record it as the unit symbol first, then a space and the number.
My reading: A 28
